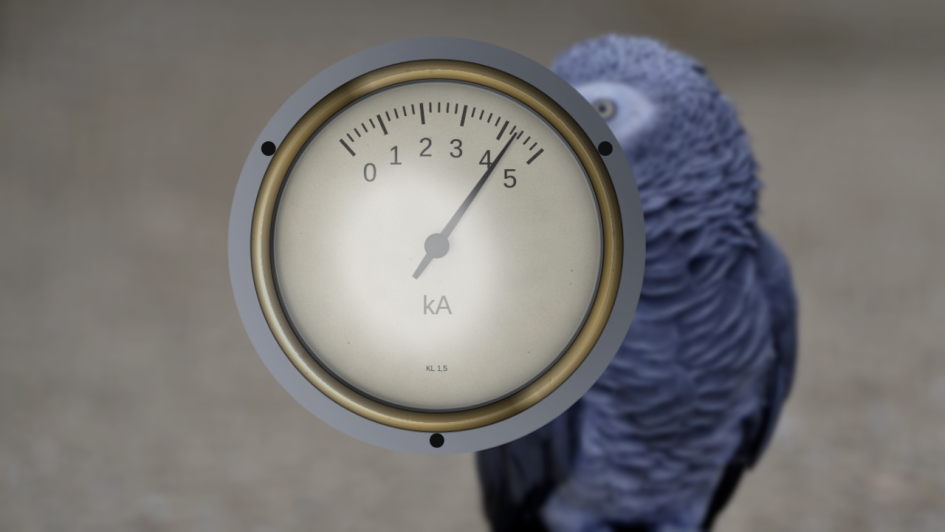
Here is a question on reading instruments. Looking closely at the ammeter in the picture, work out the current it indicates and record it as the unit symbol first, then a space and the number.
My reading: kA 4.3
